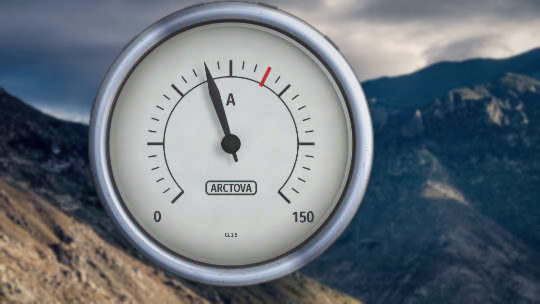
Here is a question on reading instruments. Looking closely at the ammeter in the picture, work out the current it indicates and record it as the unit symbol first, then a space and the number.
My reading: A 65
